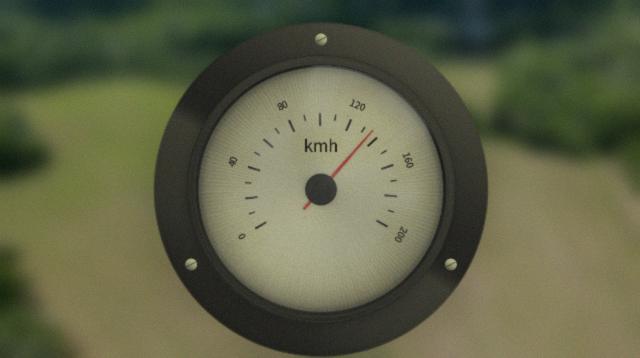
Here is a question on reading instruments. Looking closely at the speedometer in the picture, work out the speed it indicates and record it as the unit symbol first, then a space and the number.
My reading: km/h 135
